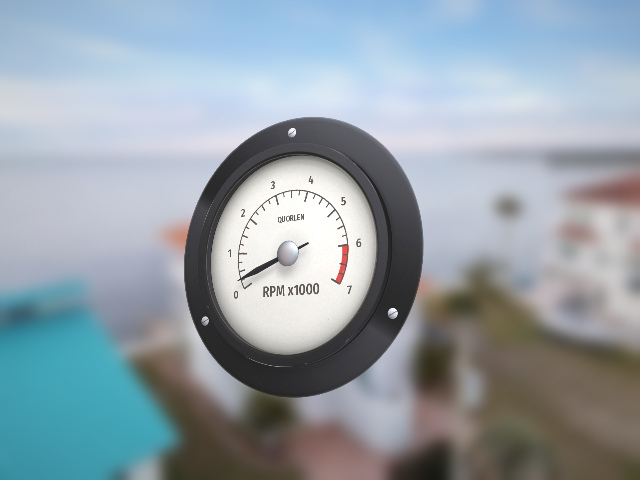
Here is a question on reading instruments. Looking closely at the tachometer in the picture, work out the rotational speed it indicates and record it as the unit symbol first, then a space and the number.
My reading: rpm 250
